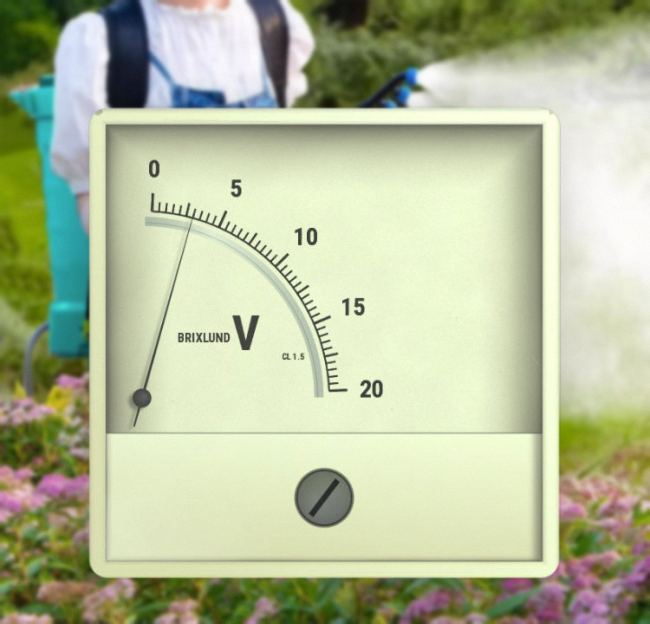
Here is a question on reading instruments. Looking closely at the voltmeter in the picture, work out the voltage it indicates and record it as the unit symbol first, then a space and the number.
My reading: V 3
